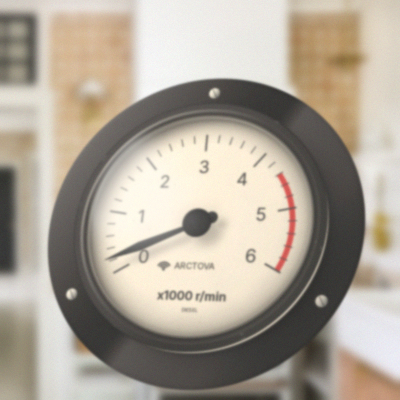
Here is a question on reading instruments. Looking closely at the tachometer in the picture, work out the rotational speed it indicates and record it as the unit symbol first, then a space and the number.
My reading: rpm 200
